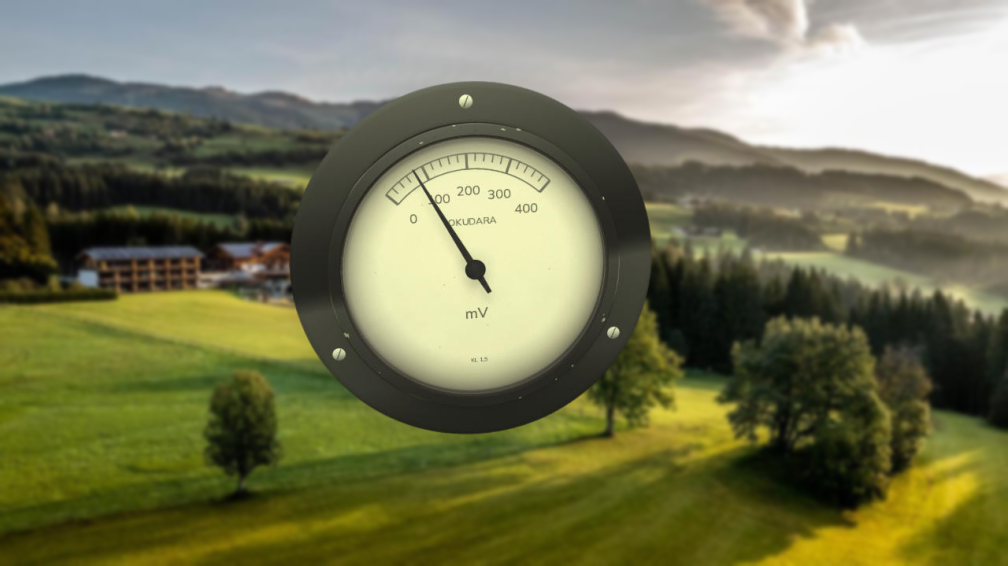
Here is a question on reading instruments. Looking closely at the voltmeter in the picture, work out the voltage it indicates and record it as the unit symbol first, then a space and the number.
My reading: mV 80
